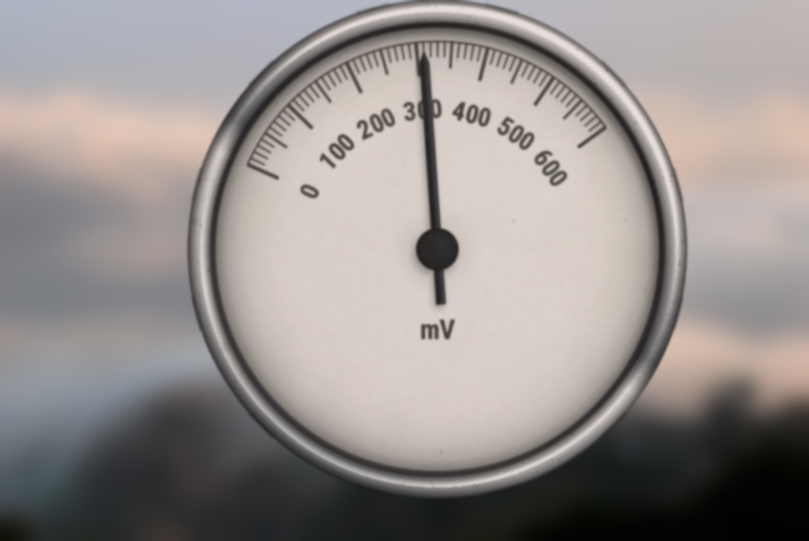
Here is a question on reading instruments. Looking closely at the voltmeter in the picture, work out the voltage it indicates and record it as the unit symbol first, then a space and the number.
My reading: mV 310
